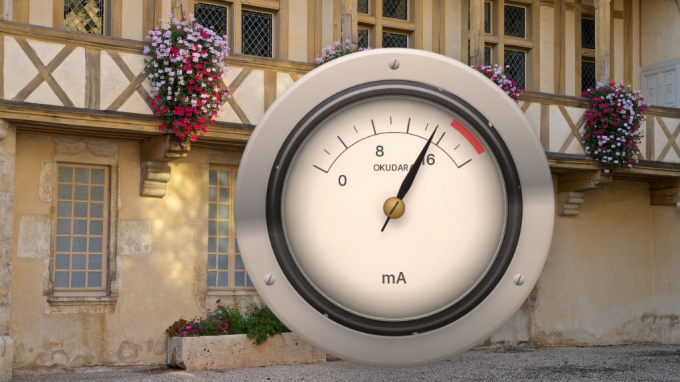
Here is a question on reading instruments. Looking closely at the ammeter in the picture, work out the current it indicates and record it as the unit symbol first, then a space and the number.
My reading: mA 15
